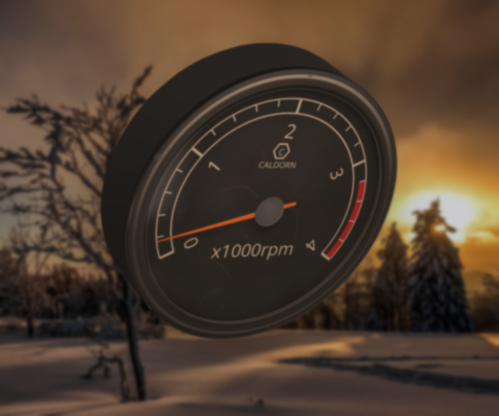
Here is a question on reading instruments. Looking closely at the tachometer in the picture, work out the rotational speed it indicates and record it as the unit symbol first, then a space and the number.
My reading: rpm 200
